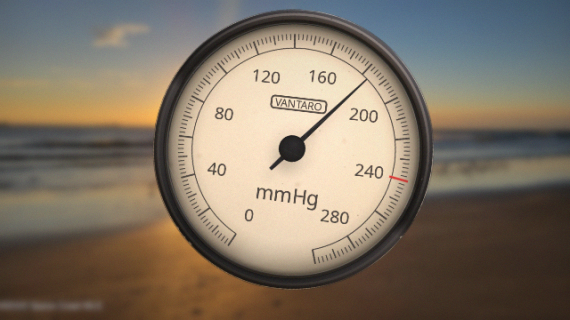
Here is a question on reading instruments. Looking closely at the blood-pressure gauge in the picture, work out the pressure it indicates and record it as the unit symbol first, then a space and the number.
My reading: mmHg 184
